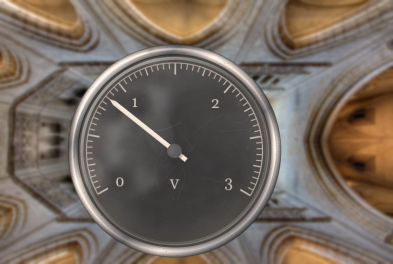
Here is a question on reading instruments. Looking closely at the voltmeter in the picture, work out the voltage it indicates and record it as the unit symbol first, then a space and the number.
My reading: V 0.85
